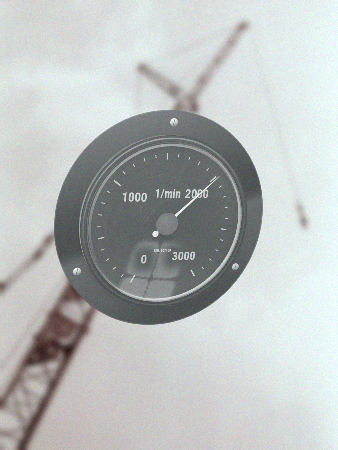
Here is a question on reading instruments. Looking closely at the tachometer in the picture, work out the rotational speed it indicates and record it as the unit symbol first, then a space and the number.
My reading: rpm 2000
